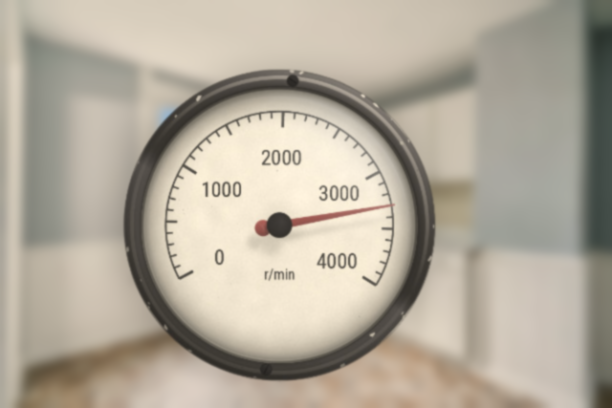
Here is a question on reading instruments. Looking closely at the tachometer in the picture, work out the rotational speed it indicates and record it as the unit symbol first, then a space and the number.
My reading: rpm 3300
